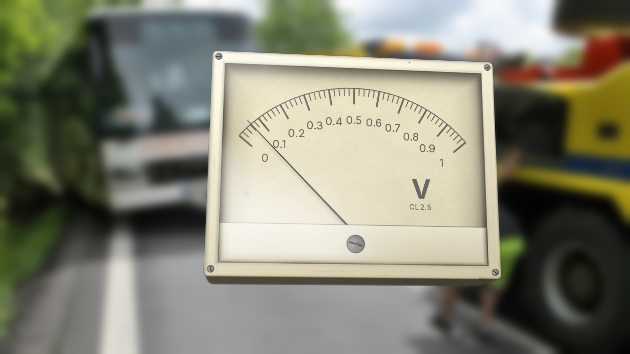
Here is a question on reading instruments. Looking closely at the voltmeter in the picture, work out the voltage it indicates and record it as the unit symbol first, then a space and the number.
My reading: V 0.06
